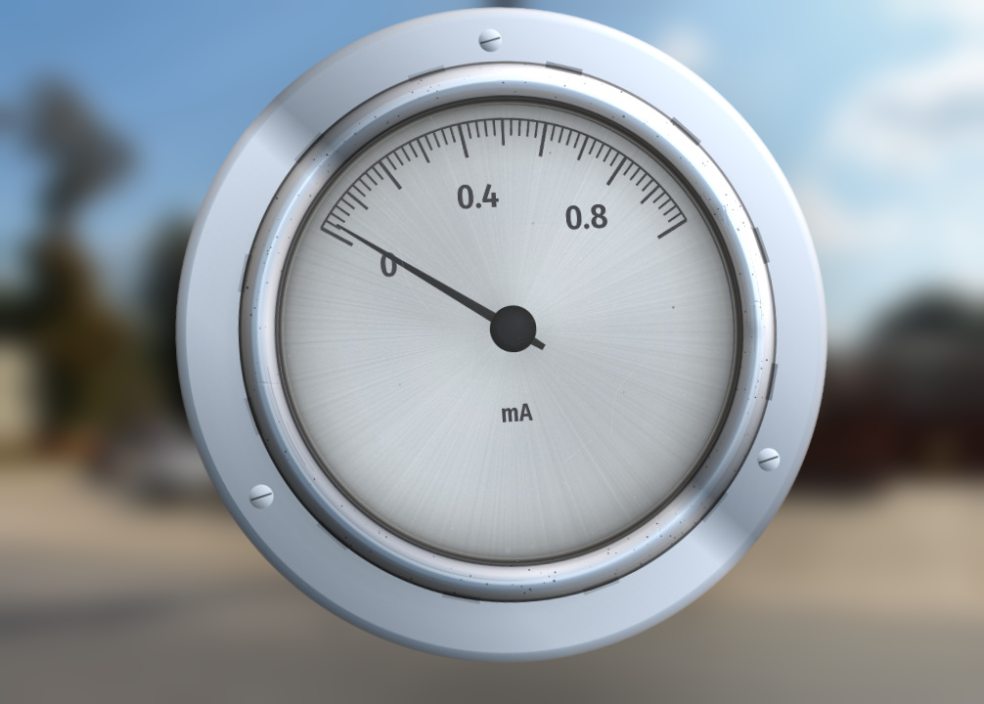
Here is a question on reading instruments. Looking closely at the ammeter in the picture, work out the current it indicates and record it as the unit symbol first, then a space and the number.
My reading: mA 0.02
